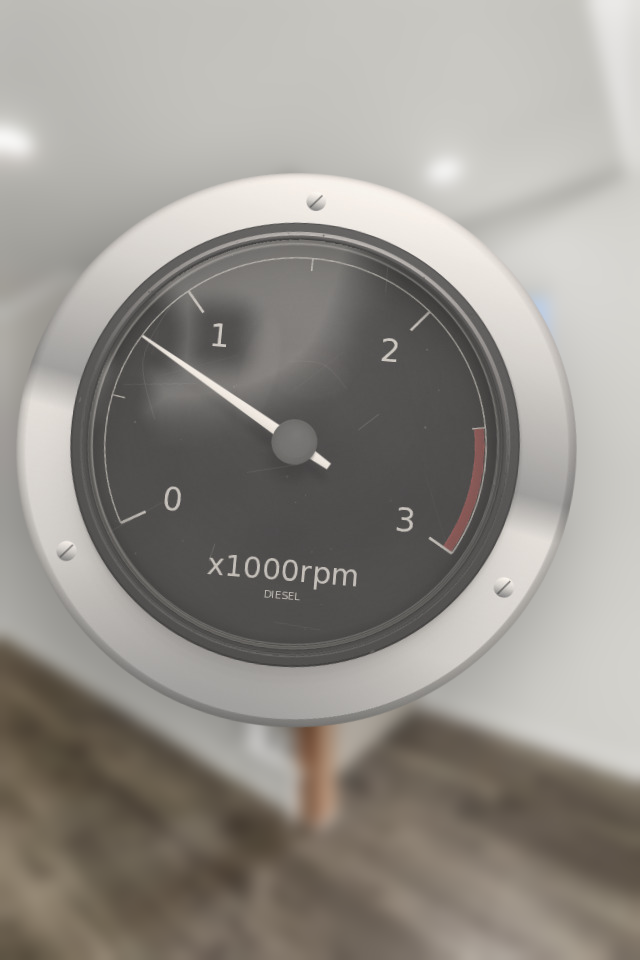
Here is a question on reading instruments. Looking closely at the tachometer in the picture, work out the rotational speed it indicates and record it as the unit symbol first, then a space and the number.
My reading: rpm 750
